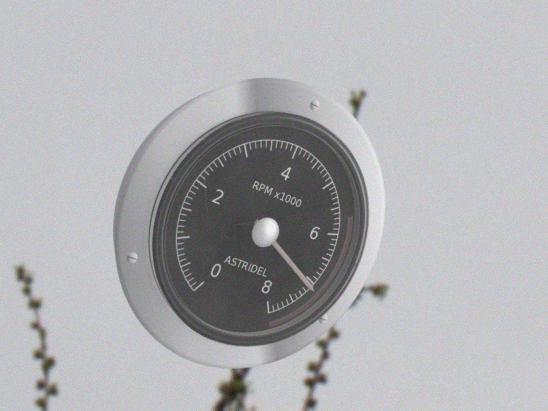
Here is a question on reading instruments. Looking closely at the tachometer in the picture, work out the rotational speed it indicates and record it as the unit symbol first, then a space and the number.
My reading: rpm 7100
